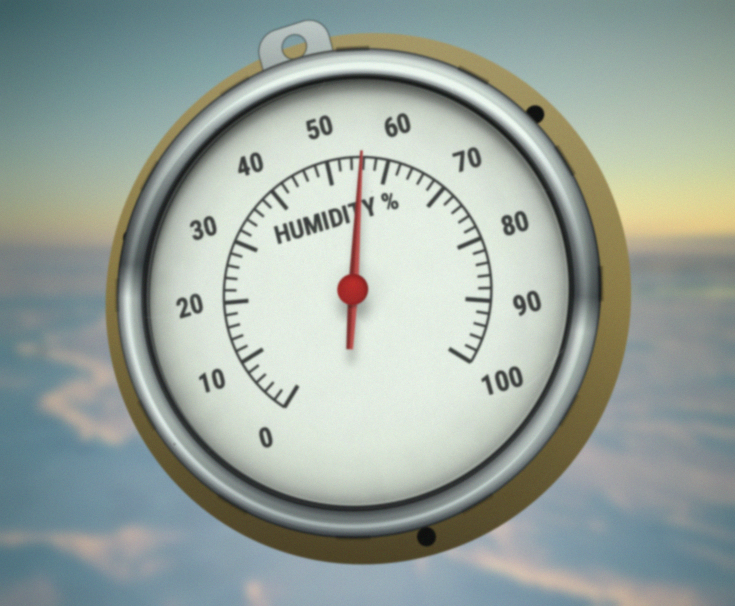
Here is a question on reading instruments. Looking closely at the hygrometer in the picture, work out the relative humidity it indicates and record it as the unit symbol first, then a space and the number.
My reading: % 56
